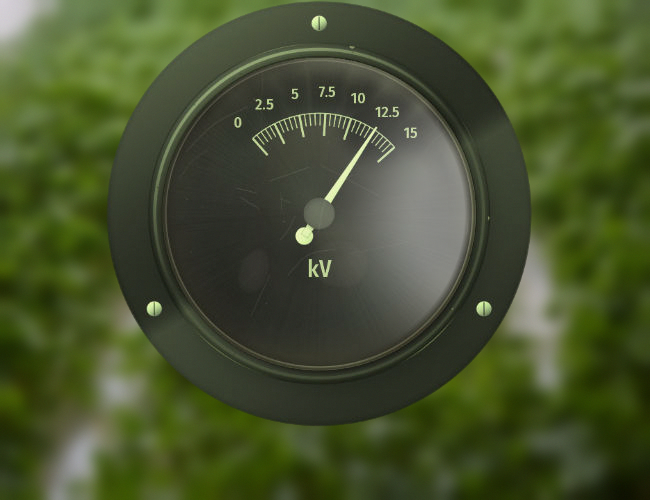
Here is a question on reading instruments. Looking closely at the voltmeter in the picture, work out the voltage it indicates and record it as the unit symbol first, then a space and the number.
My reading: kV 12.5
